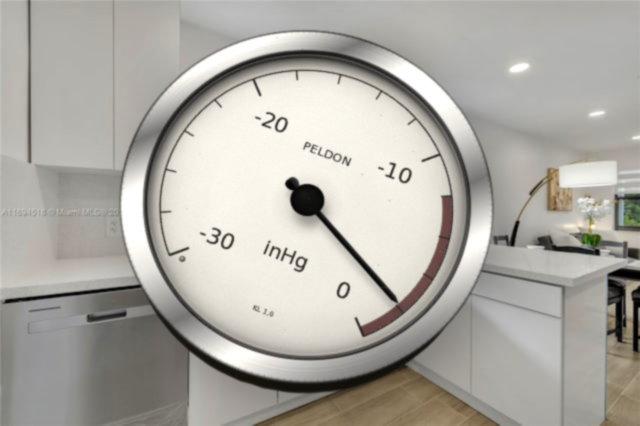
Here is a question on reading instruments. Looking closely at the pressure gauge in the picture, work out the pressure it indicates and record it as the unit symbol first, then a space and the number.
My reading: inHg -2
